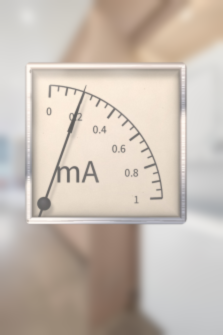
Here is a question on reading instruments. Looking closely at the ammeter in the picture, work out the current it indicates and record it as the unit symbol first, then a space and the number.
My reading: mA 0.2
